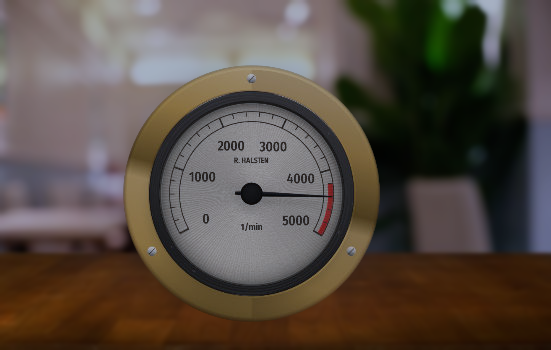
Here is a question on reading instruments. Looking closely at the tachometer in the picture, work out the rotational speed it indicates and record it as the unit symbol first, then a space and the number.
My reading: rpm 4400
